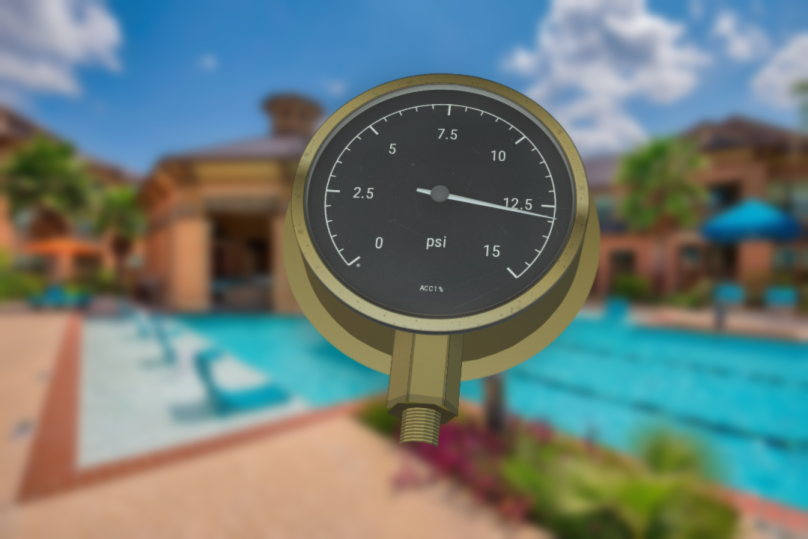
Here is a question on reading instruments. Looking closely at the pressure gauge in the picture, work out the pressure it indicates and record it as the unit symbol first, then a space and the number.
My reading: psi 13
